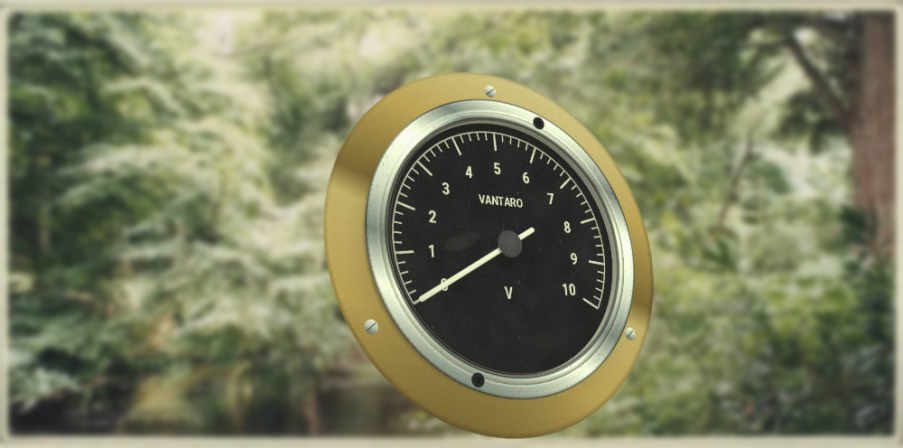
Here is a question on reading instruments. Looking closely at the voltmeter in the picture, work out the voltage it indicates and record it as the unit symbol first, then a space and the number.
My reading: V 0
